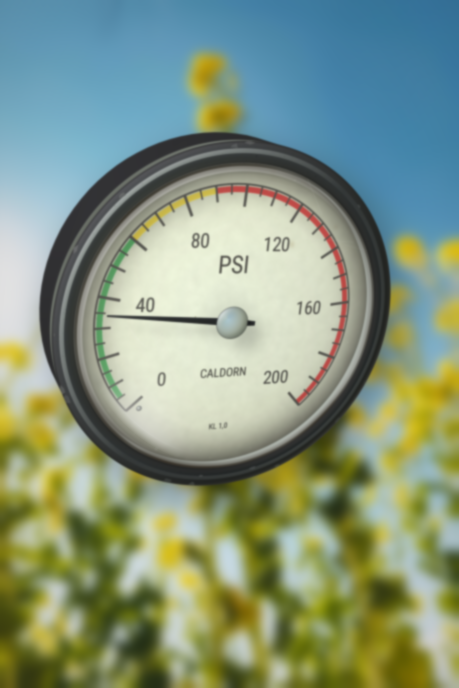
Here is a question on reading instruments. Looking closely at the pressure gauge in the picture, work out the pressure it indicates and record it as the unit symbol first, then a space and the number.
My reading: psi 35
